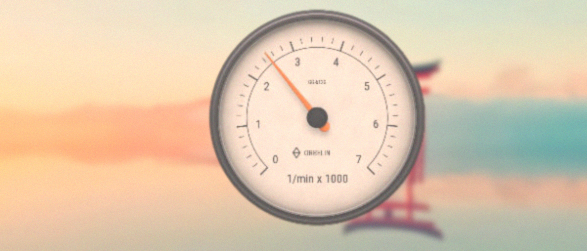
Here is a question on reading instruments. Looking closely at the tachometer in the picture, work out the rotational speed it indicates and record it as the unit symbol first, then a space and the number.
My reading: rpm 2500
